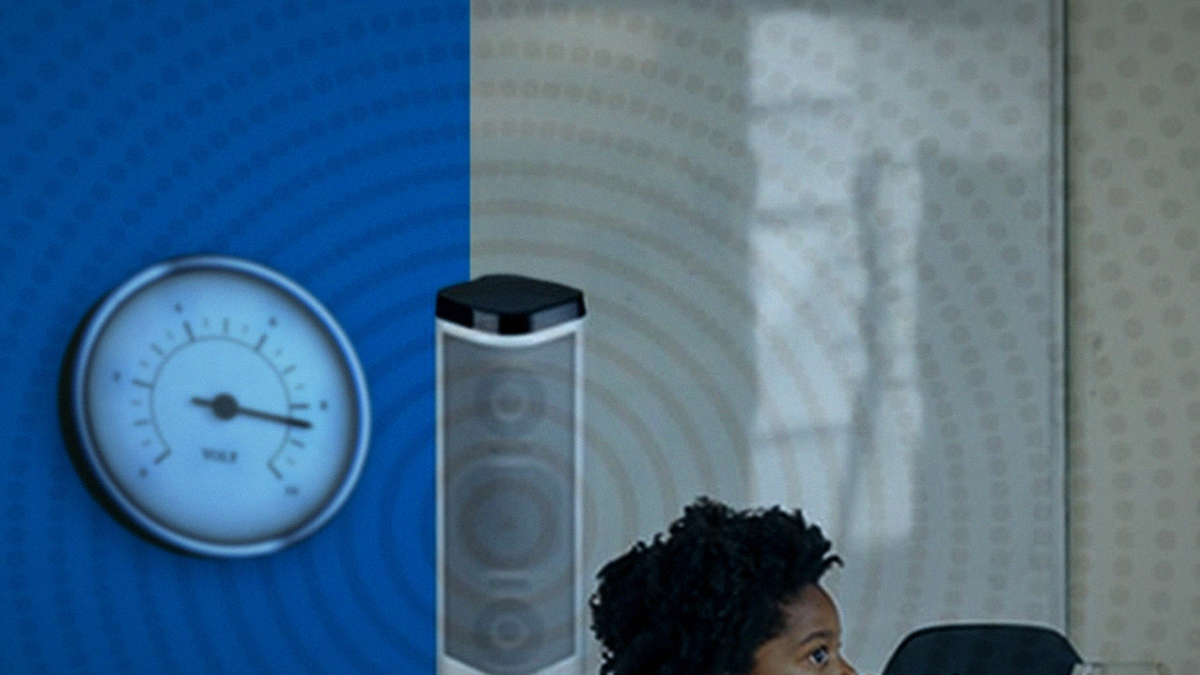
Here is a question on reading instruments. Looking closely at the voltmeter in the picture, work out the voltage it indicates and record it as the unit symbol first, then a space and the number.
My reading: V 8.5
